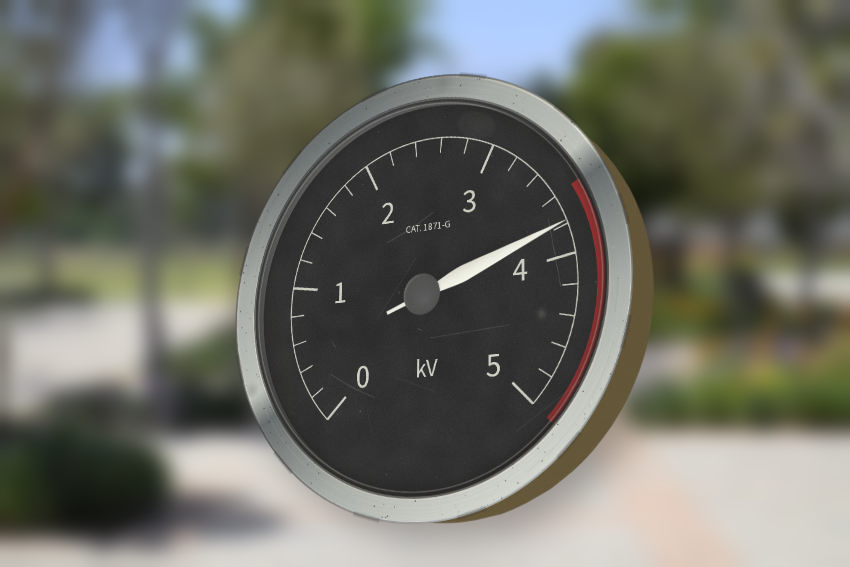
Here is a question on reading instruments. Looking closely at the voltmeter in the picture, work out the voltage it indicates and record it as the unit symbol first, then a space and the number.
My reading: kV 3.8
